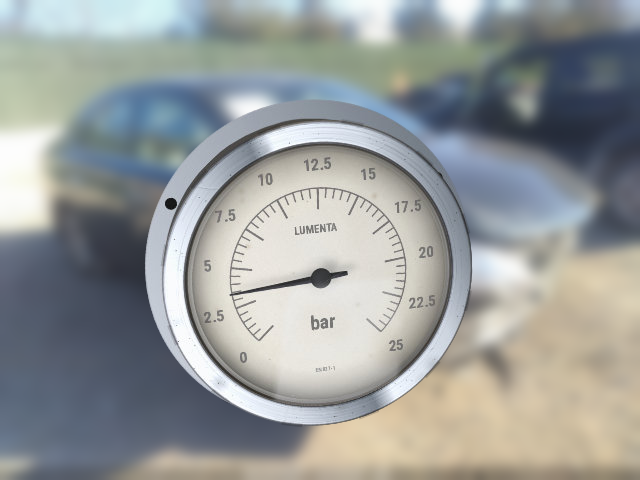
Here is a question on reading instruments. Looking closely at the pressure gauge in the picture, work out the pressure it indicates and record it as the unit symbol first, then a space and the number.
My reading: bar 3.5
